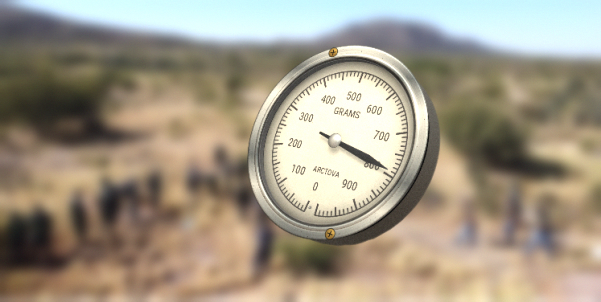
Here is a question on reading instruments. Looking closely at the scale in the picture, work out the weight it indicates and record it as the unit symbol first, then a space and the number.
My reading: g 790
